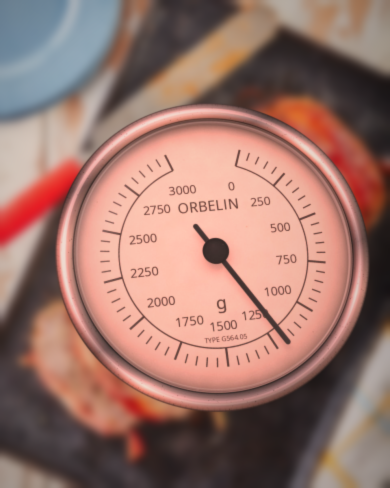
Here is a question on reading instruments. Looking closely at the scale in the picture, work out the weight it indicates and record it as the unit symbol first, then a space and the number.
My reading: g 1200
